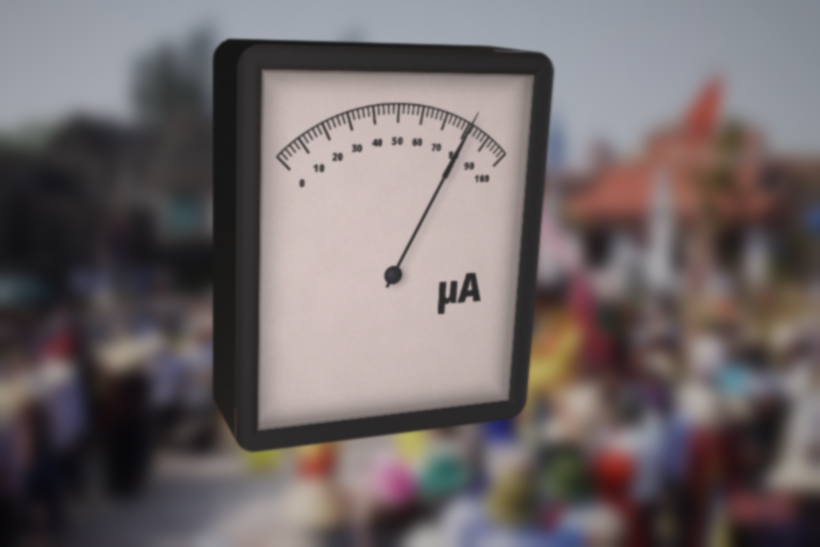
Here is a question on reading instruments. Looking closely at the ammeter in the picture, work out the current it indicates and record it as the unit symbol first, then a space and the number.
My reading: µA 80
